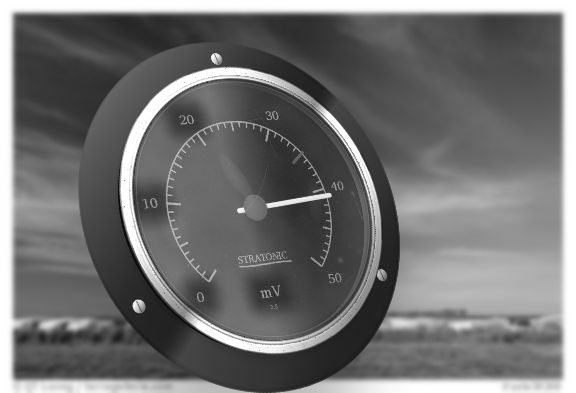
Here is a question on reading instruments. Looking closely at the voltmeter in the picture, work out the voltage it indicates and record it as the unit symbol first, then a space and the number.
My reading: mV 41
